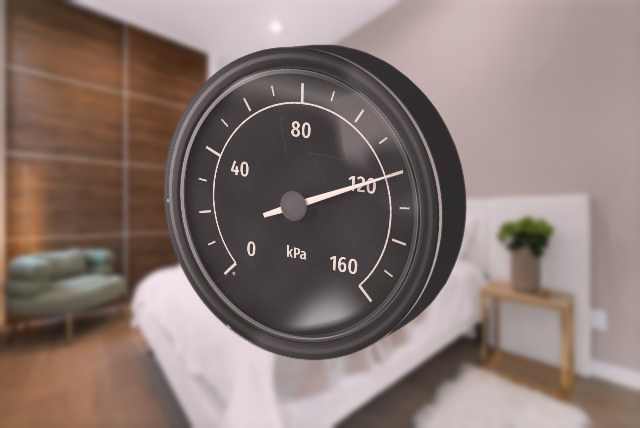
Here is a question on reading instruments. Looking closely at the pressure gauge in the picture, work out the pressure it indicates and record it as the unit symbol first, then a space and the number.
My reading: kPa 120
